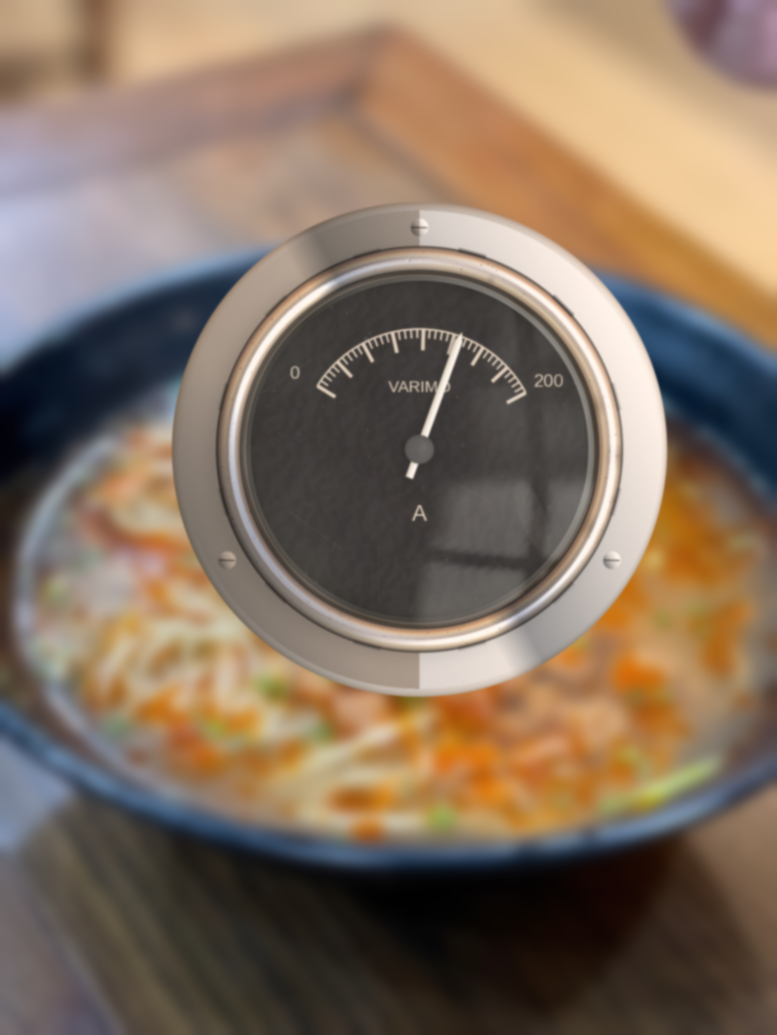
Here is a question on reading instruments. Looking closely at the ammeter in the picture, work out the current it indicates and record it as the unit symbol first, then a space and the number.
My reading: A 130
